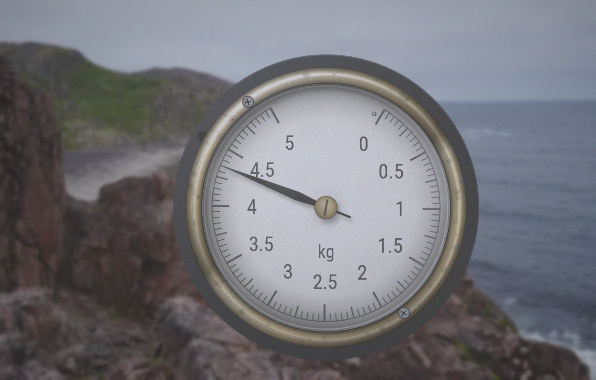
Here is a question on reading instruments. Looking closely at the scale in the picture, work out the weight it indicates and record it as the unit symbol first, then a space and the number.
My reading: kg 4.35
